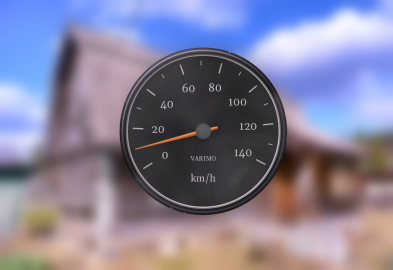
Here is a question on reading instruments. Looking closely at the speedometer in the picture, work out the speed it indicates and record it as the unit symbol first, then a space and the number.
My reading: km/h 10
